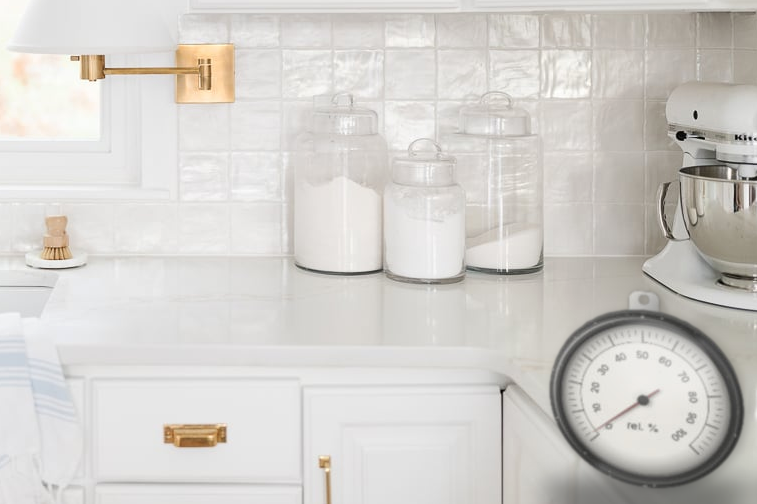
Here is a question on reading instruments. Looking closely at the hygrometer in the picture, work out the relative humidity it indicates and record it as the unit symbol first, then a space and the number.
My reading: % 2
